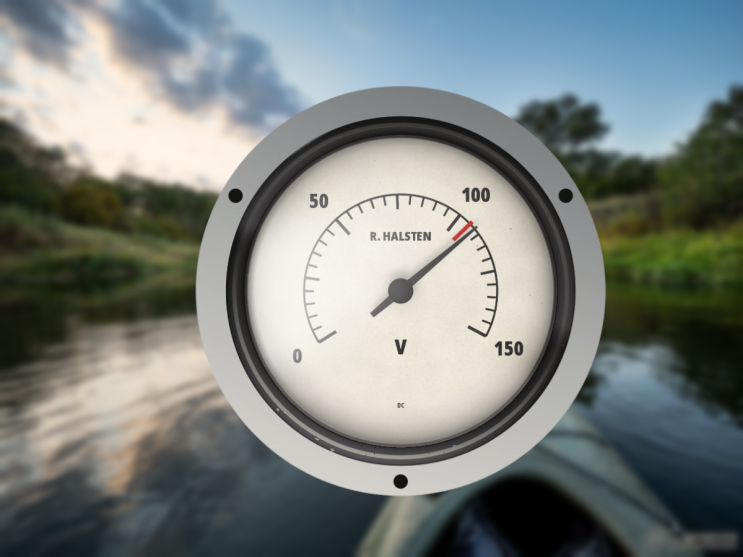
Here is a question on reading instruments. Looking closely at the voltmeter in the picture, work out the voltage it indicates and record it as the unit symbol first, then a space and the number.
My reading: V 107.5
